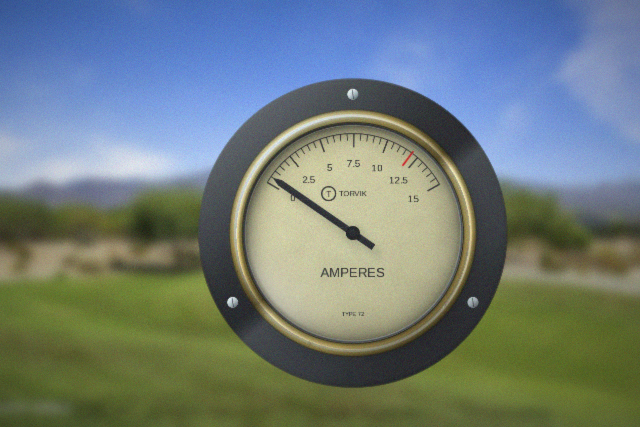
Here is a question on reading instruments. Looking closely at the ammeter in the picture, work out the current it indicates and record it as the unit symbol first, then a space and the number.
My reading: A 0.5
